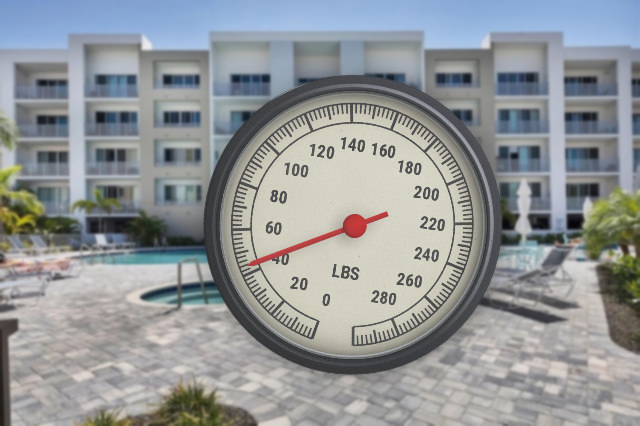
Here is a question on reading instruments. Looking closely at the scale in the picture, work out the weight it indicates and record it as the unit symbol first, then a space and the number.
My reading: lb 44
